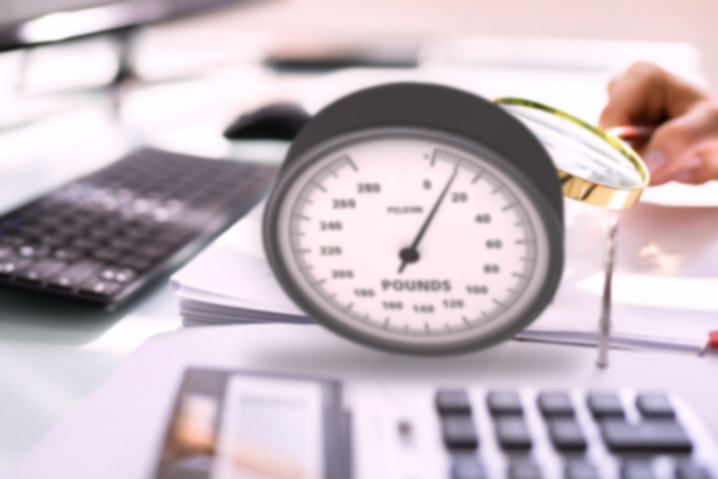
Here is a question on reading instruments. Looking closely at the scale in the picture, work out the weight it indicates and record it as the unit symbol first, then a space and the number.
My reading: lb 10
